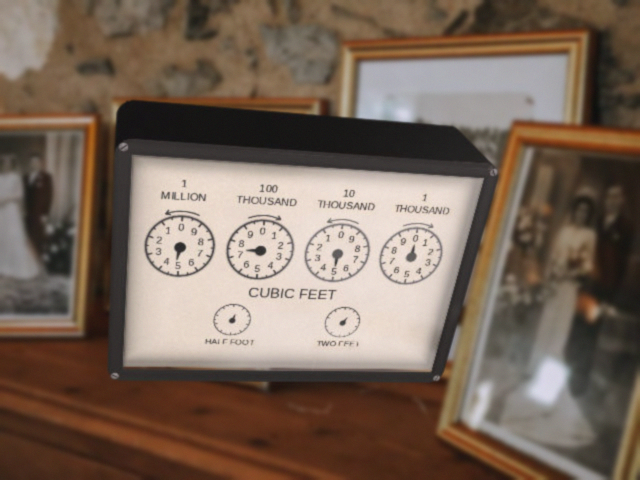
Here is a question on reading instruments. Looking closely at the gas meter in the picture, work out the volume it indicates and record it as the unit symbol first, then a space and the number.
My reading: ft³ 475000
